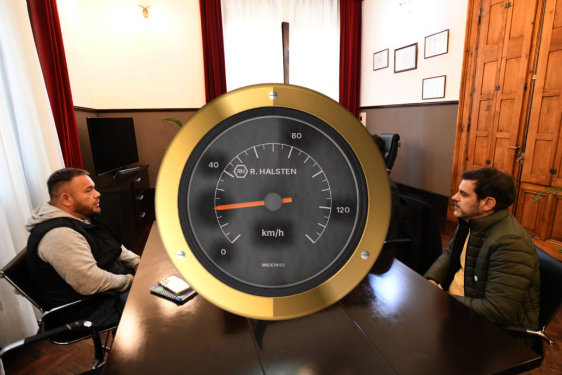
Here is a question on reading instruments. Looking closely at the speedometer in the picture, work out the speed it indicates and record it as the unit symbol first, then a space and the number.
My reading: km/h 20
